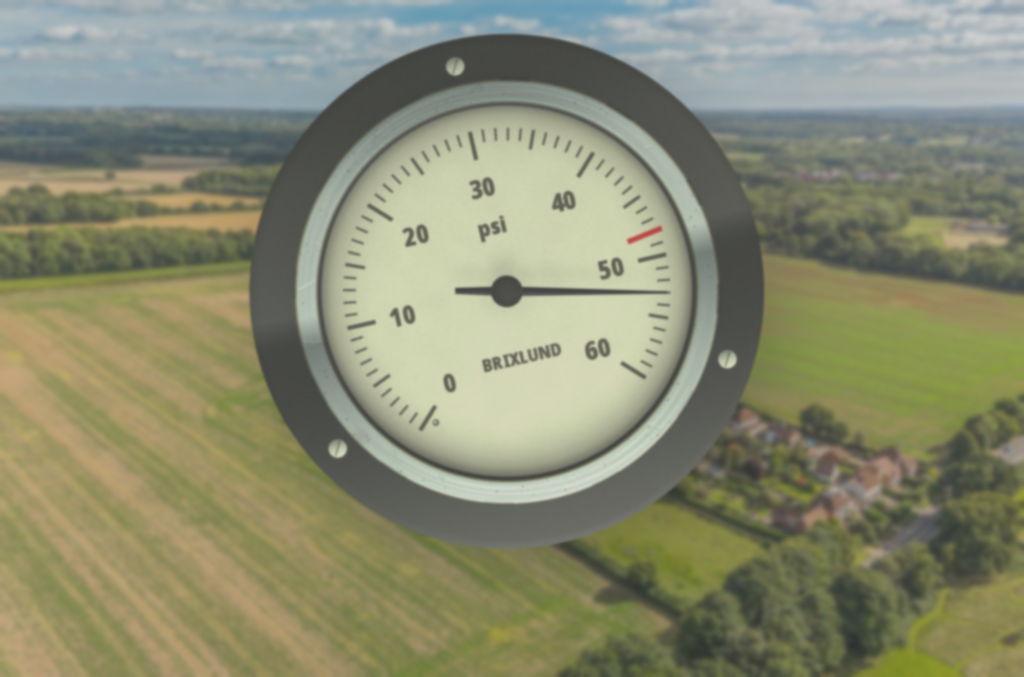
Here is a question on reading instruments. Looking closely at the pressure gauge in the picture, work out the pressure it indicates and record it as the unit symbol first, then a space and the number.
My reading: psi 53
